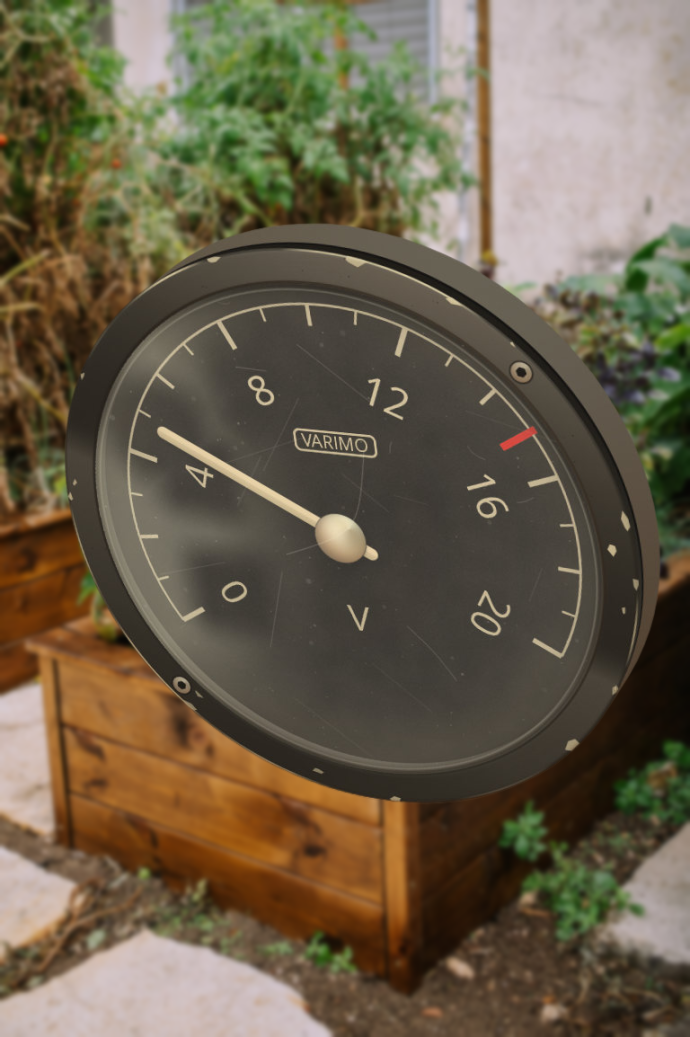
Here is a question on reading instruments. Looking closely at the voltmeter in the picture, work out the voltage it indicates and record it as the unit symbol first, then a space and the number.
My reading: V 5
